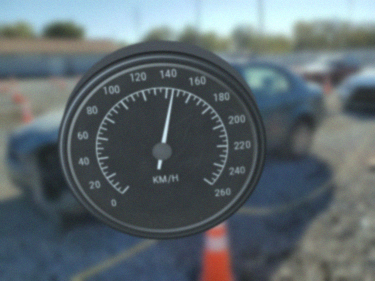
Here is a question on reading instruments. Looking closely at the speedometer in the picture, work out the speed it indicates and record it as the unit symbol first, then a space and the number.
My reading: km/h 145
